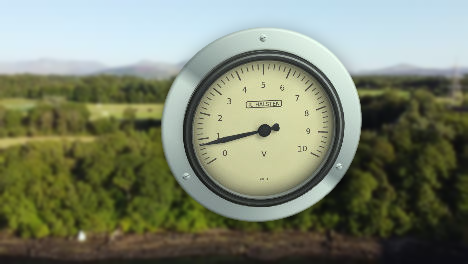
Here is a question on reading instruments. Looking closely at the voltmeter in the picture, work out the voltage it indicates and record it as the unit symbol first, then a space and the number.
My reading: V 0.8
